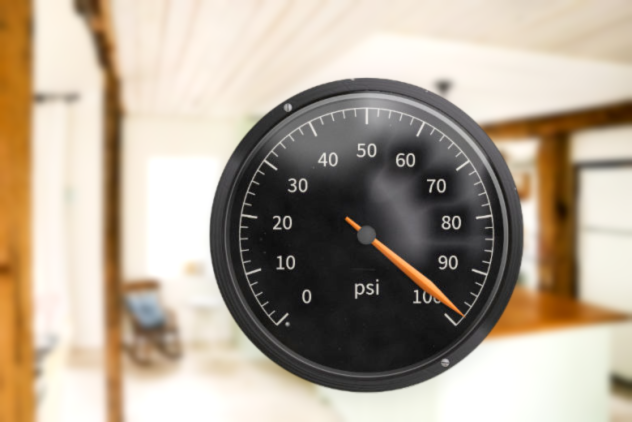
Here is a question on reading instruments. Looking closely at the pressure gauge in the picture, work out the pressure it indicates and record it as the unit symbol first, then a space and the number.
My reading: psi 98
